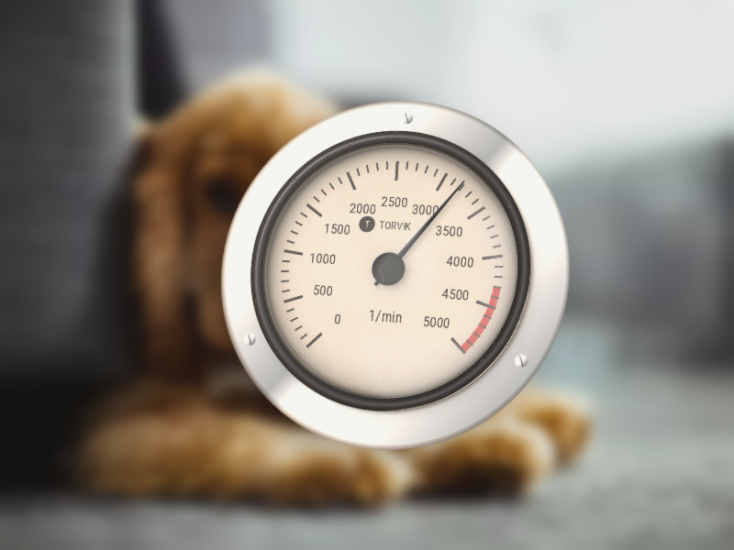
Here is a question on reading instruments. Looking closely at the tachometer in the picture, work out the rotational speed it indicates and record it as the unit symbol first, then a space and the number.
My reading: rpm 3200
